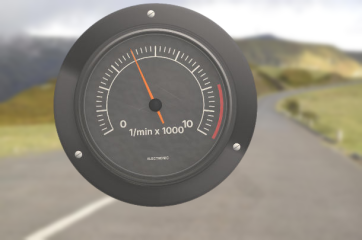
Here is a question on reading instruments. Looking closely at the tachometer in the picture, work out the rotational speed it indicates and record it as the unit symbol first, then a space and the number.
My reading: rpm 4000
